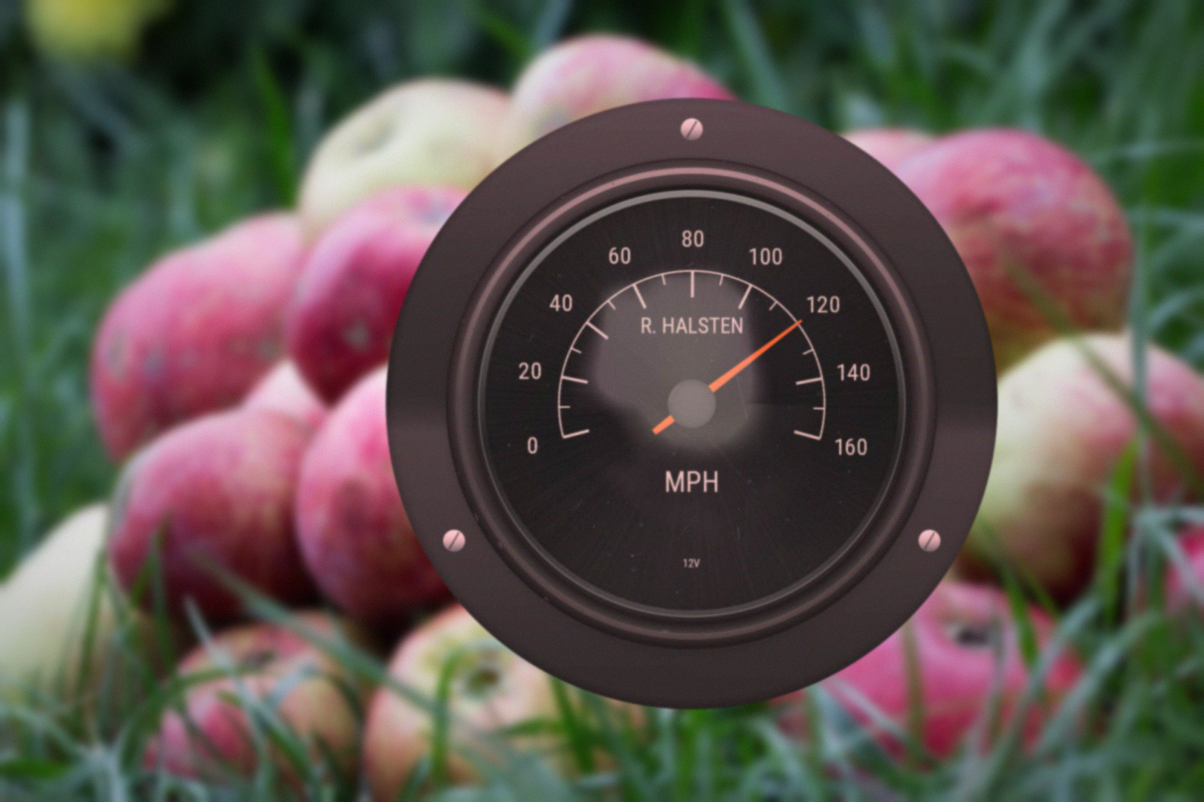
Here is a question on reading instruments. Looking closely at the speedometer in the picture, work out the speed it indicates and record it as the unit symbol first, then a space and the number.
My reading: mph 120
